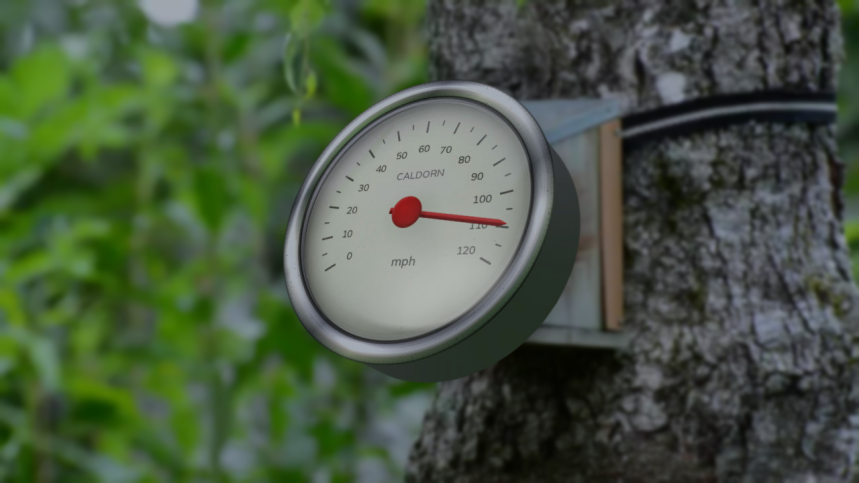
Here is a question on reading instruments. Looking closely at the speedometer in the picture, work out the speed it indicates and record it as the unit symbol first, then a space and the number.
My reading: mph 110
